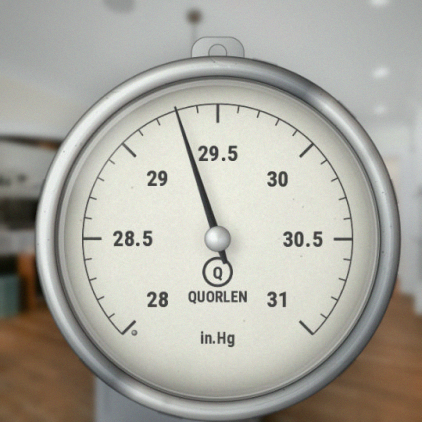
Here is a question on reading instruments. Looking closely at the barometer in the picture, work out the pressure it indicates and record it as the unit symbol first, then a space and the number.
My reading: inHg 29.3
